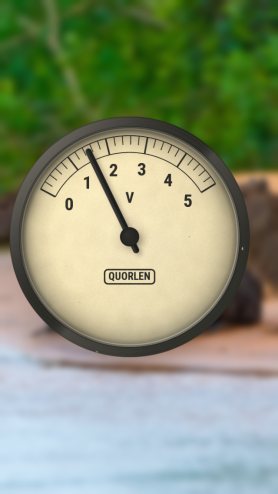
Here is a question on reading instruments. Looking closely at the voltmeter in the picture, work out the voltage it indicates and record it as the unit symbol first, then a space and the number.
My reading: V 1.5
